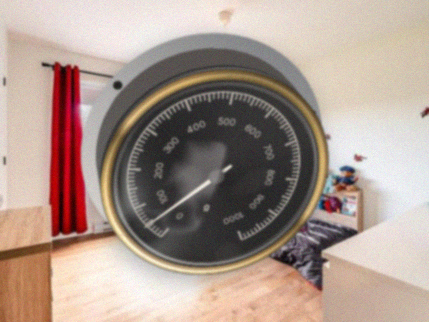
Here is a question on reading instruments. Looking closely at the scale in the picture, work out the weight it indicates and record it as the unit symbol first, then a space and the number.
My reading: g 50
